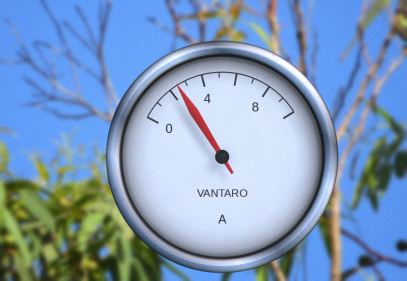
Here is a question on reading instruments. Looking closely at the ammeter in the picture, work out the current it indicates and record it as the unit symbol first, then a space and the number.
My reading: A 2.5
